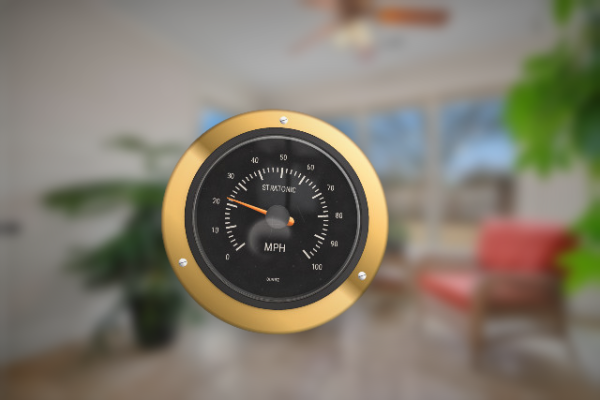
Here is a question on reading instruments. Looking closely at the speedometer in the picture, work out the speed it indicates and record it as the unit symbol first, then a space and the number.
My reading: mph 22
